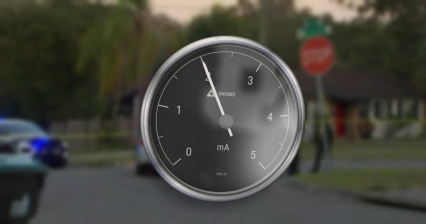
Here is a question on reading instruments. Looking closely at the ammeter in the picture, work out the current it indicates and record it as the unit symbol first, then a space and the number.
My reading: mA 2
